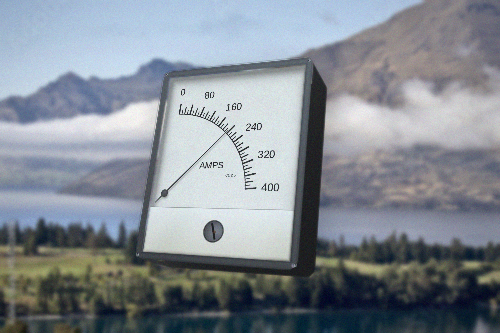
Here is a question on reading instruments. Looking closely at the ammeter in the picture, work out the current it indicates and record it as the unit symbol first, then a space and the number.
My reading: A 200
